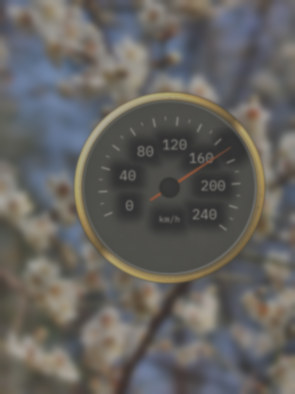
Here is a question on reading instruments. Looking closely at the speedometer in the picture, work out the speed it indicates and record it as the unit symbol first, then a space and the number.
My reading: km/h 170
